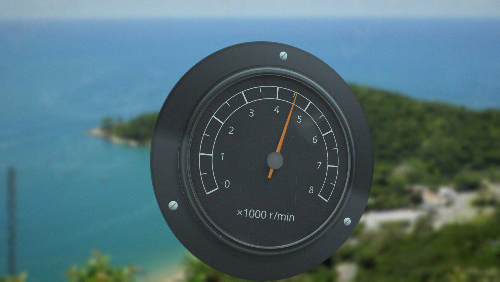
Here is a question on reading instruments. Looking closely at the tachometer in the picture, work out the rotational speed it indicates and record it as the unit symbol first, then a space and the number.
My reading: rpm 4500
